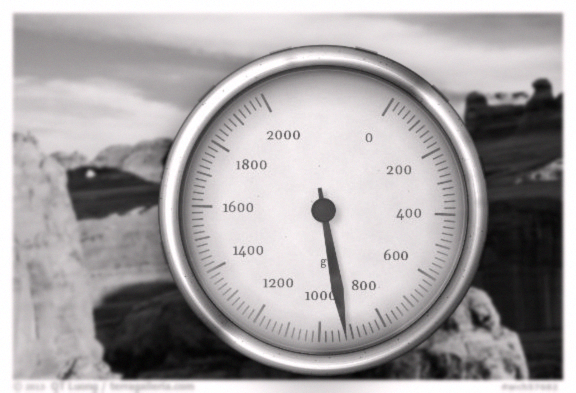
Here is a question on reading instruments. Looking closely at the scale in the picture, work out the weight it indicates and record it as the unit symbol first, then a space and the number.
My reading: g 920
